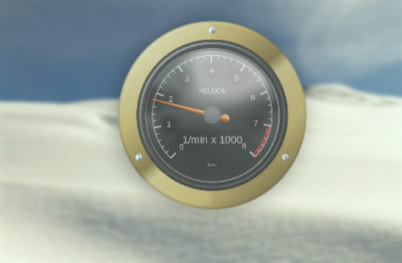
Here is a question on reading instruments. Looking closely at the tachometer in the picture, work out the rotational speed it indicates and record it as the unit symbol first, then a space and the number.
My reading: rpm 1800
